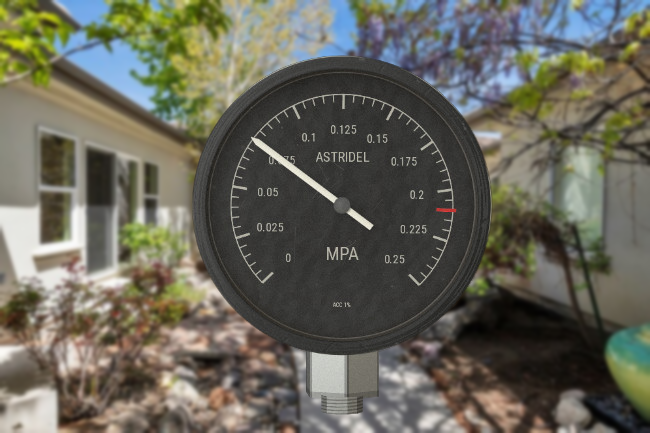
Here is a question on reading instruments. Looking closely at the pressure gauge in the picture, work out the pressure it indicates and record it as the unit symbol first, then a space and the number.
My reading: MPa 0.075
